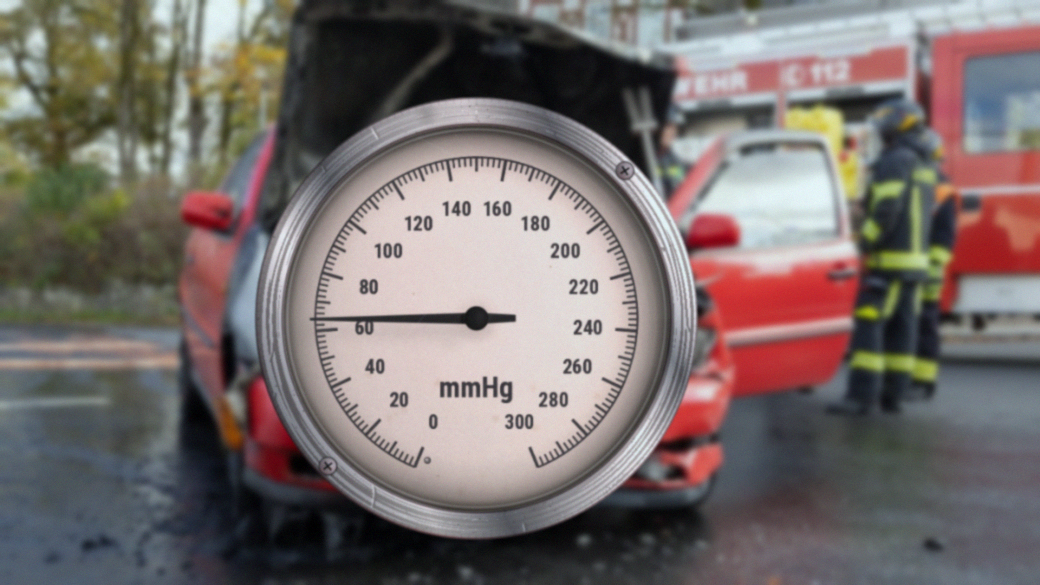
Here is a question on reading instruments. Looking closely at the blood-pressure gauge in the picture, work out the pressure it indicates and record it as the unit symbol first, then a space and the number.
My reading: mmHg 64
